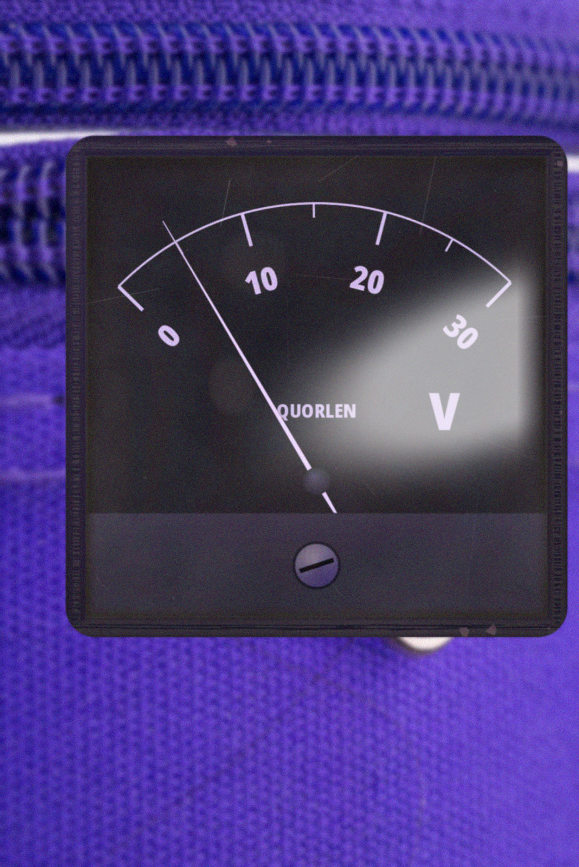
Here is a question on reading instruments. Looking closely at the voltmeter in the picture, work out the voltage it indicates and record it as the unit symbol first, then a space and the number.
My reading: V 5
